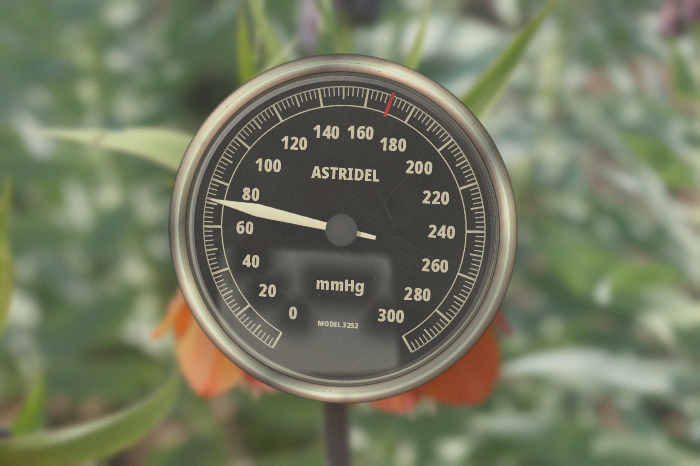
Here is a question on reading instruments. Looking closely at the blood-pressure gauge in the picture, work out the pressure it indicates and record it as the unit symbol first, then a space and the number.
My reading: mmHg 72
